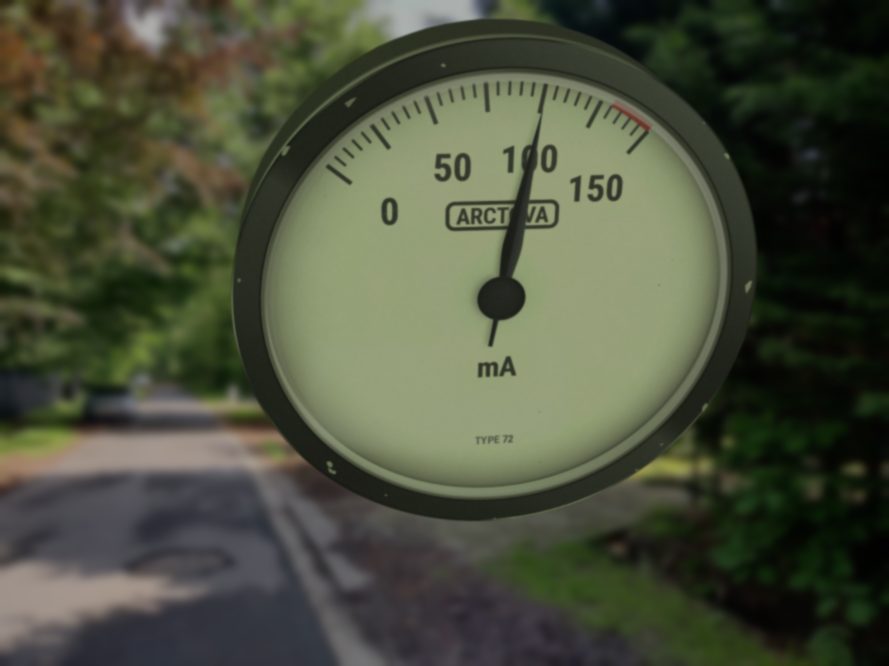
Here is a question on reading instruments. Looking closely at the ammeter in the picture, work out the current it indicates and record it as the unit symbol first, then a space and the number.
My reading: mA 100
